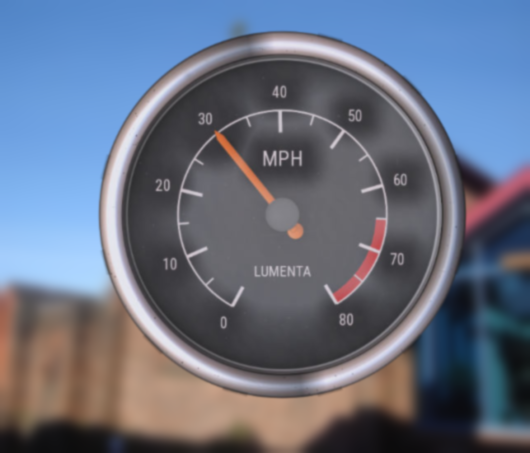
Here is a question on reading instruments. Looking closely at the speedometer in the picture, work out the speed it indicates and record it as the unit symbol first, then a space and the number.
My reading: mph 30
